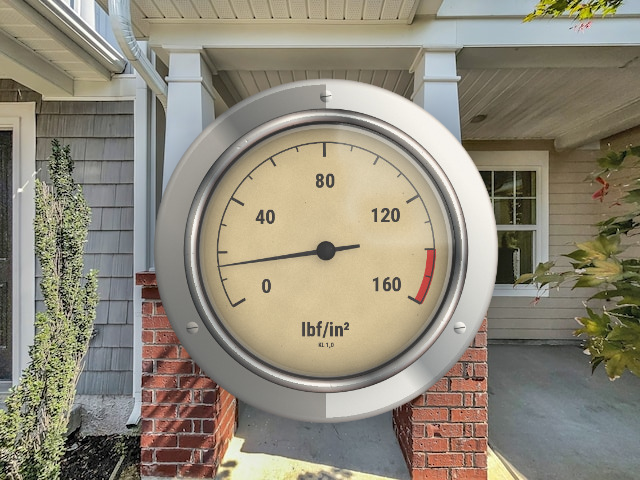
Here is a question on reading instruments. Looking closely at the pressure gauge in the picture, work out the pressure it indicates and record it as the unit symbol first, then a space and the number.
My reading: psi 15
